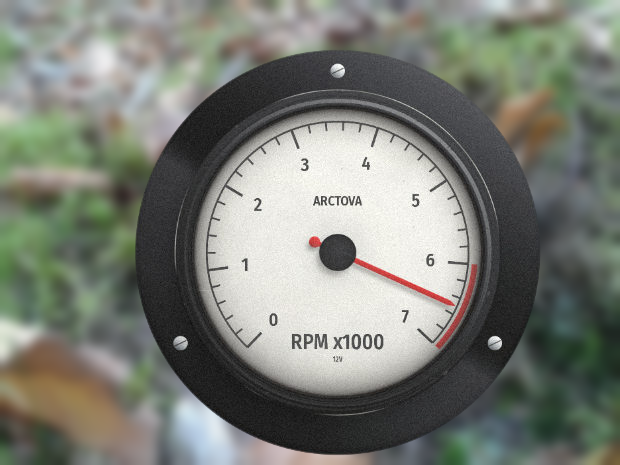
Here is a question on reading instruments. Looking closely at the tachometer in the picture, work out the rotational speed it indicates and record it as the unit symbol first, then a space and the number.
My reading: rpm 6500
